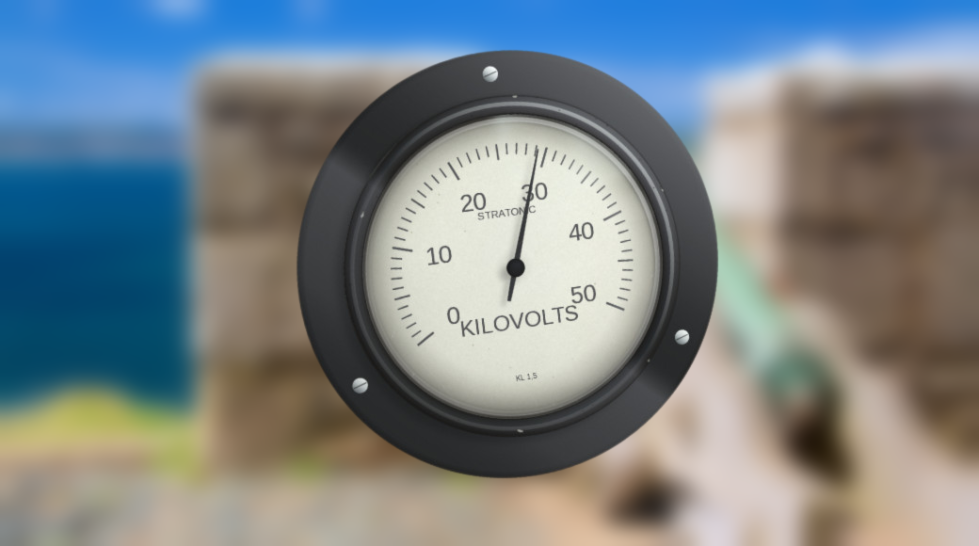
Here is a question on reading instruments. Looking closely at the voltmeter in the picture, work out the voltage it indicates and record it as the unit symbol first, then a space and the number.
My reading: kV 29
